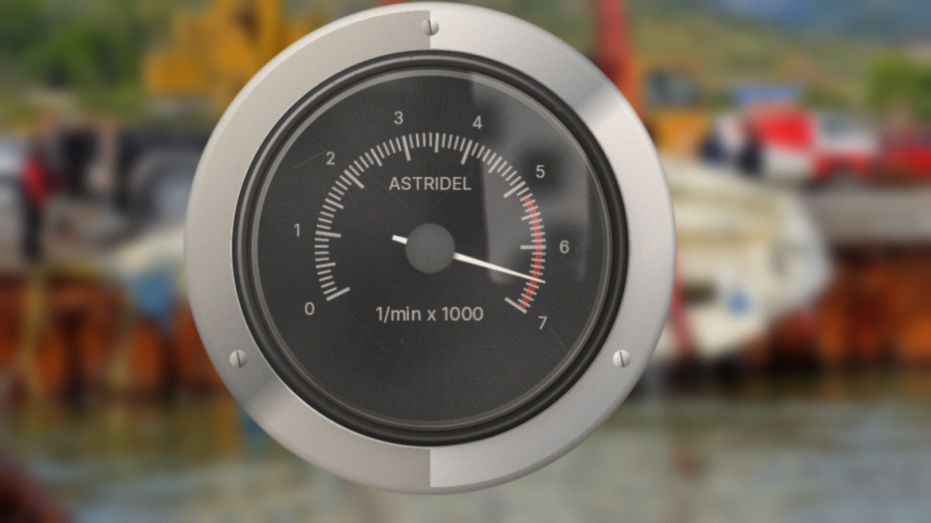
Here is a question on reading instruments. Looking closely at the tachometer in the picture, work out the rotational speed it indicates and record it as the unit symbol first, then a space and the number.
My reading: rpm 6500
